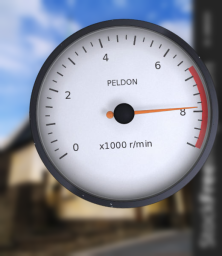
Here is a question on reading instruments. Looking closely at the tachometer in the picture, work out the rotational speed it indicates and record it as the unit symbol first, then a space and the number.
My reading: rpm 7875
